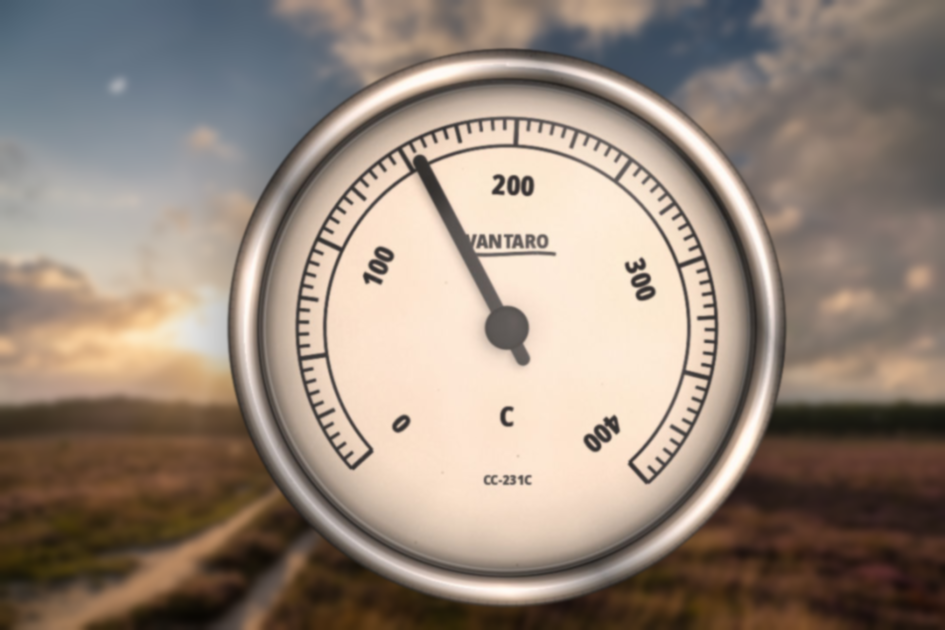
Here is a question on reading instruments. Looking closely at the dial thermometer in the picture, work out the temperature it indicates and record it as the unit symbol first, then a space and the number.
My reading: °C 155
